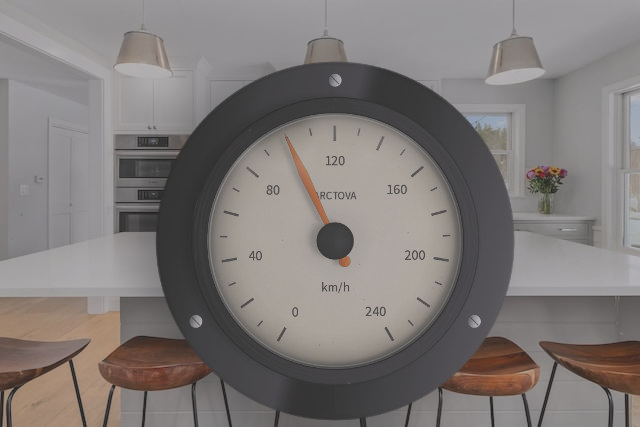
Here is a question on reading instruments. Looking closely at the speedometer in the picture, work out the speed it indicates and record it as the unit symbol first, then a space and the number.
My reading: km/h 100
